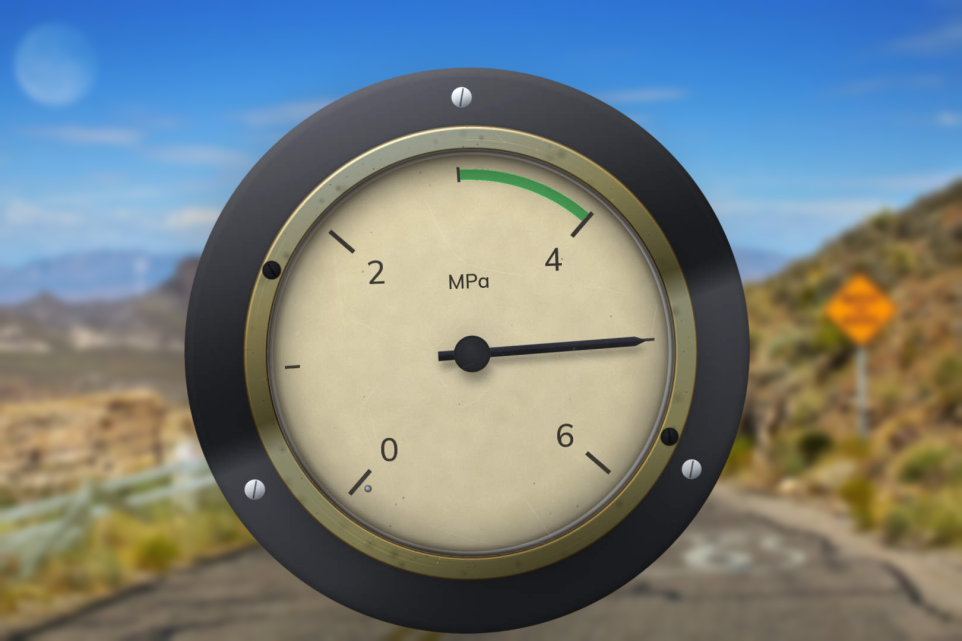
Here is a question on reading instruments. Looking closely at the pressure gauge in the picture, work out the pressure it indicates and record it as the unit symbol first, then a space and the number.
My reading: MPa 5
